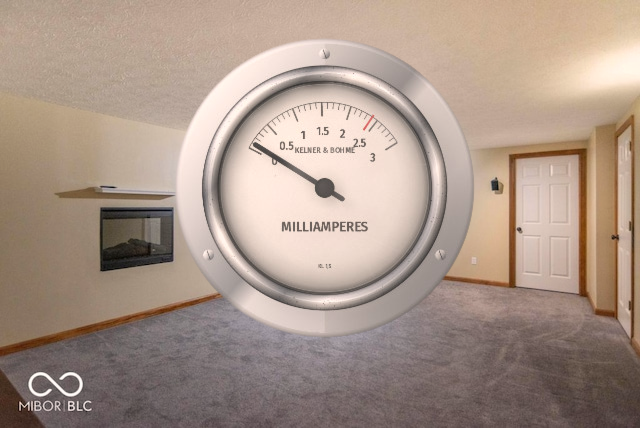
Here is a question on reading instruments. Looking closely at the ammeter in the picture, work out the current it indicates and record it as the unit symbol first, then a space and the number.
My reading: mA 0.1
